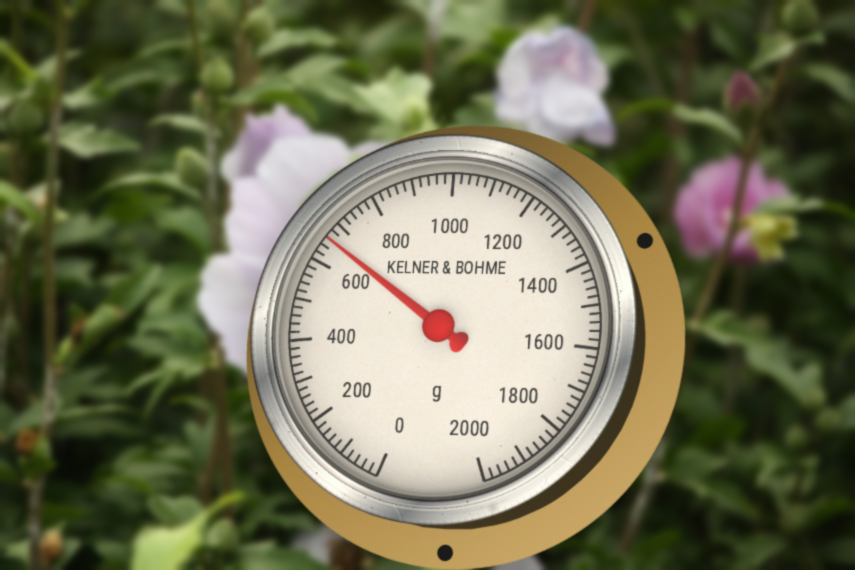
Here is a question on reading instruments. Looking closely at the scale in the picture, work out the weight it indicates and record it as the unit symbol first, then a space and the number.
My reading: g 660
